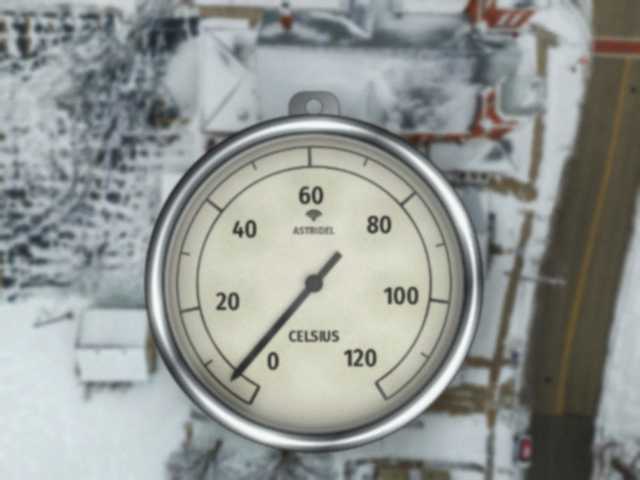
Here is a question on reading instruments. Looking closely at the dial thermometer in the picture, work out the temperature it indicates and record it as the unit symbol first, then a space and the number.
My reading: °C 5
